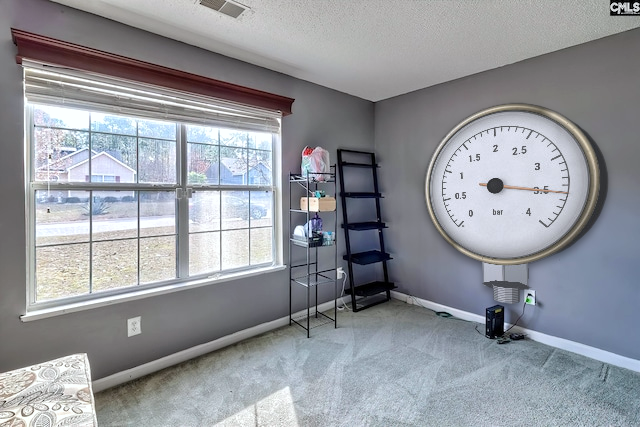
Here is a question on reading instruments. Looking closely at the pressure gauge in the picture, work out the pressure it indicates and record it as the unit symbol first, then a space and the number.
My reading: bar 3.5
